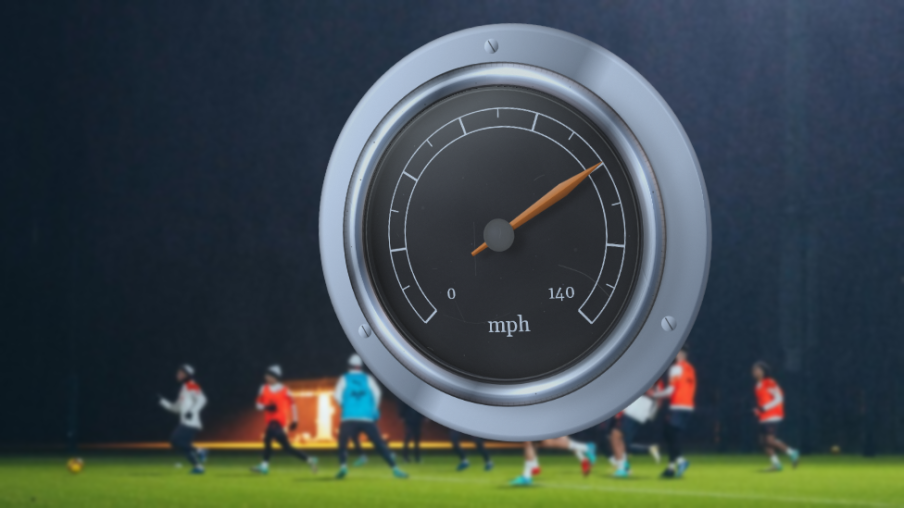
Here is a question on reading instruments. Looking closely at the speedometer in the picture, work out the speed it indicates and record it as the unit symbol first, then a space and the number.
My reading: mph 100
